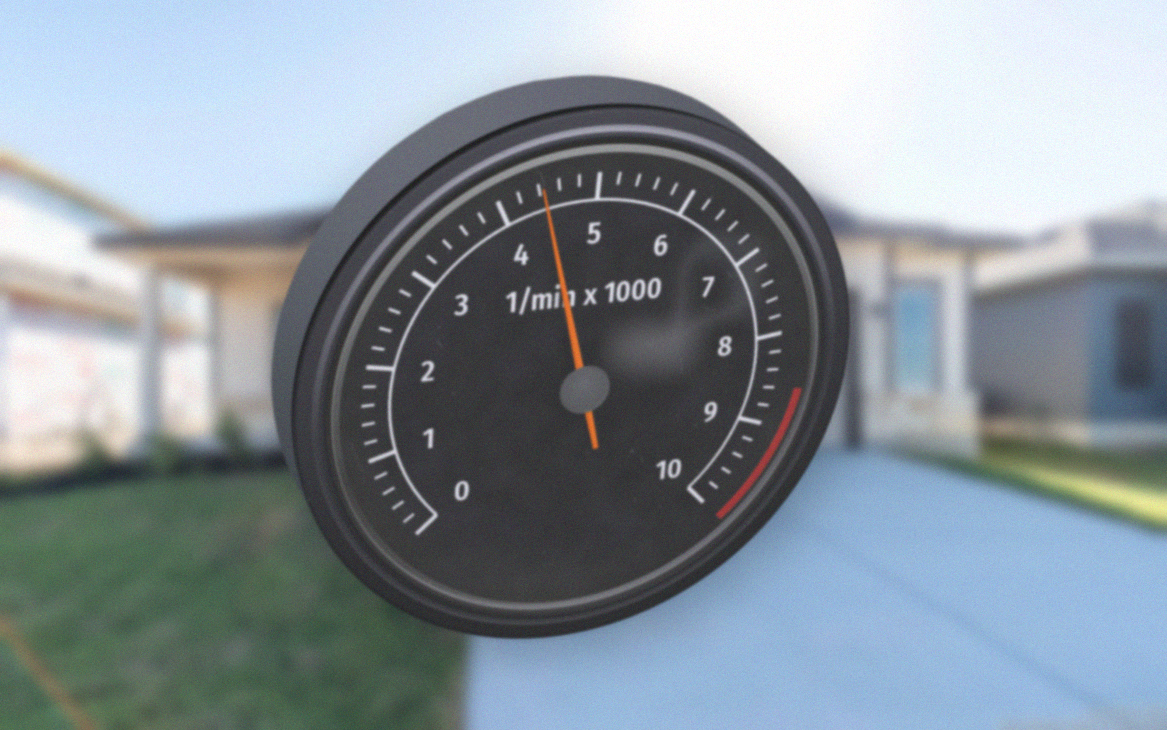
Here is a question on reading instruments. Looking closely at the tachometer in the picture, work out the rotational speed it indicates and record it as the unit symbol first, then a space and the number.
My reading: rpm 4400
